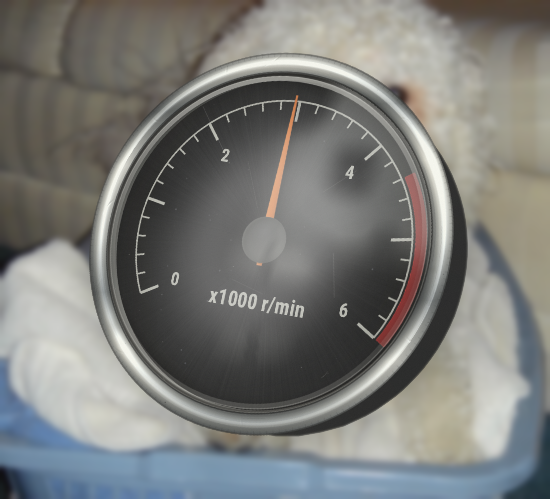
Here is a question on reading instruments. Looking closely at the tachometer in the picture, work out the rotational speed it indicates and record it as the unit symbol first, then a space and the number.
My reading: rpm 3000
